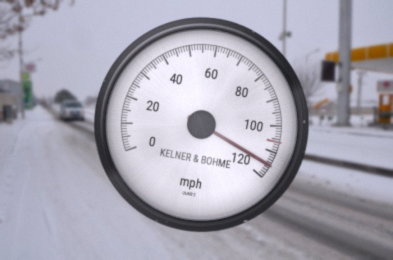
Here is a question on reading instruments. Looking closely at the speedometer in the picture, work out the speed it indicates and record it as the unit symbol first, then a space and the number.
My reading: mph 115
